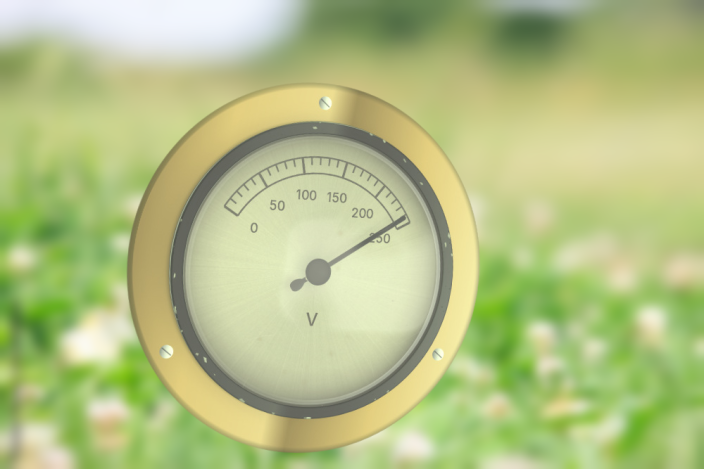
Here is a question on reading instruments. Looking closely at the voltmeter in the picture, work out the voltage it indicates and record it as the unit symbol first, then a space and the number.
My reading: V 240
